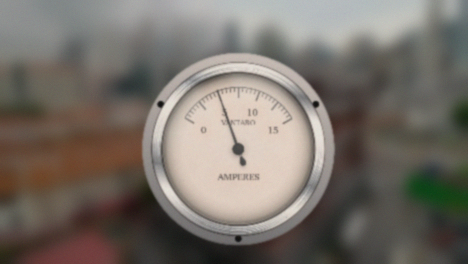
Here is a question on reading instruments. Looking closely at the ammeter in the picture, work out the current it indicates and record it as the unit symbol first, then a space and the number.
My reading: A 5
